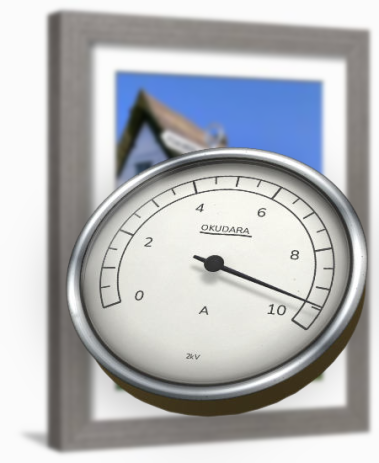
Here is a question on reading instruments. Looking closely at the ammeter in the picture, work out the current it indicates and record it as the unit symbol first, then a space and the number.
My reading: A 9.5
